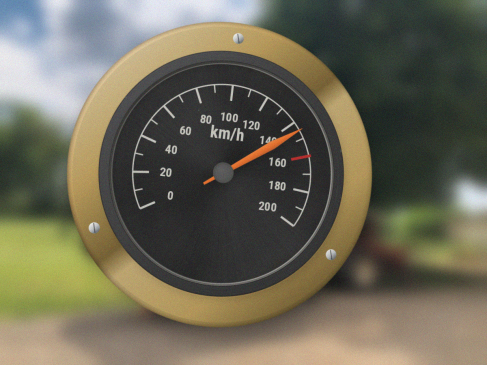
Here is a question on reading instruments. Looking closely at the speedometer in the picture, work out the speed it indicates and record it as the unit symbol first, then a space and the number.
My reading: km/h 145
